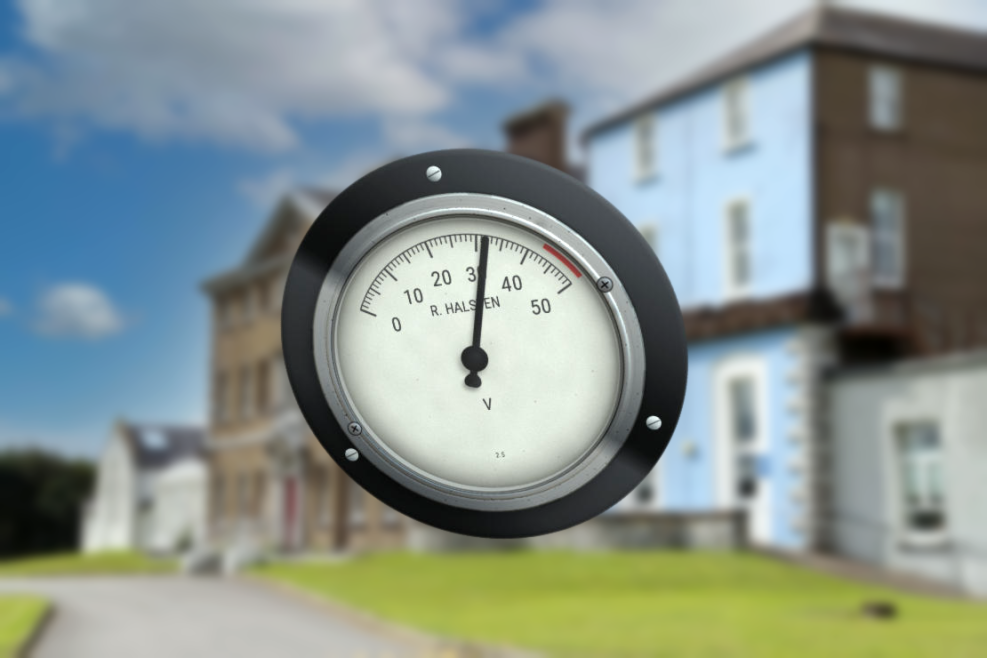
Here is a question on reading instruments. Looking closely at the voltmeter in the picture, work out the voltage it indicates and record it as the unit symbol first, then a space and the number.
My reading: V 32
